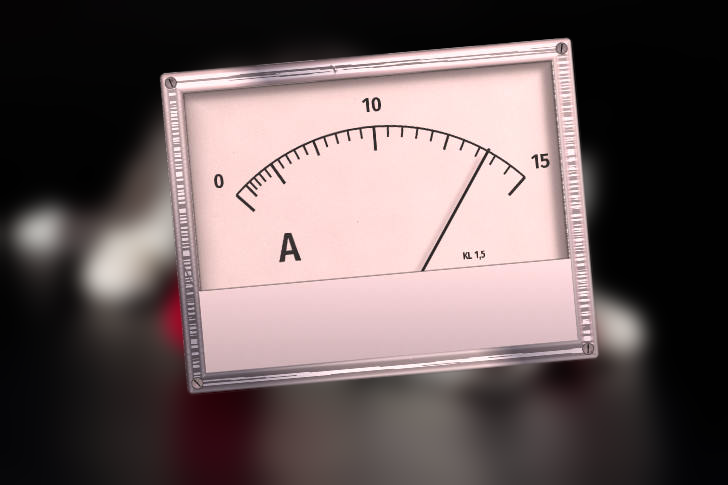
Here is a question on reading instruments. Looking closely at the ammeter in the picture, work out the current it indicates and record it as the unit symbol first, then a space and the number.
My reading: A 13.75
